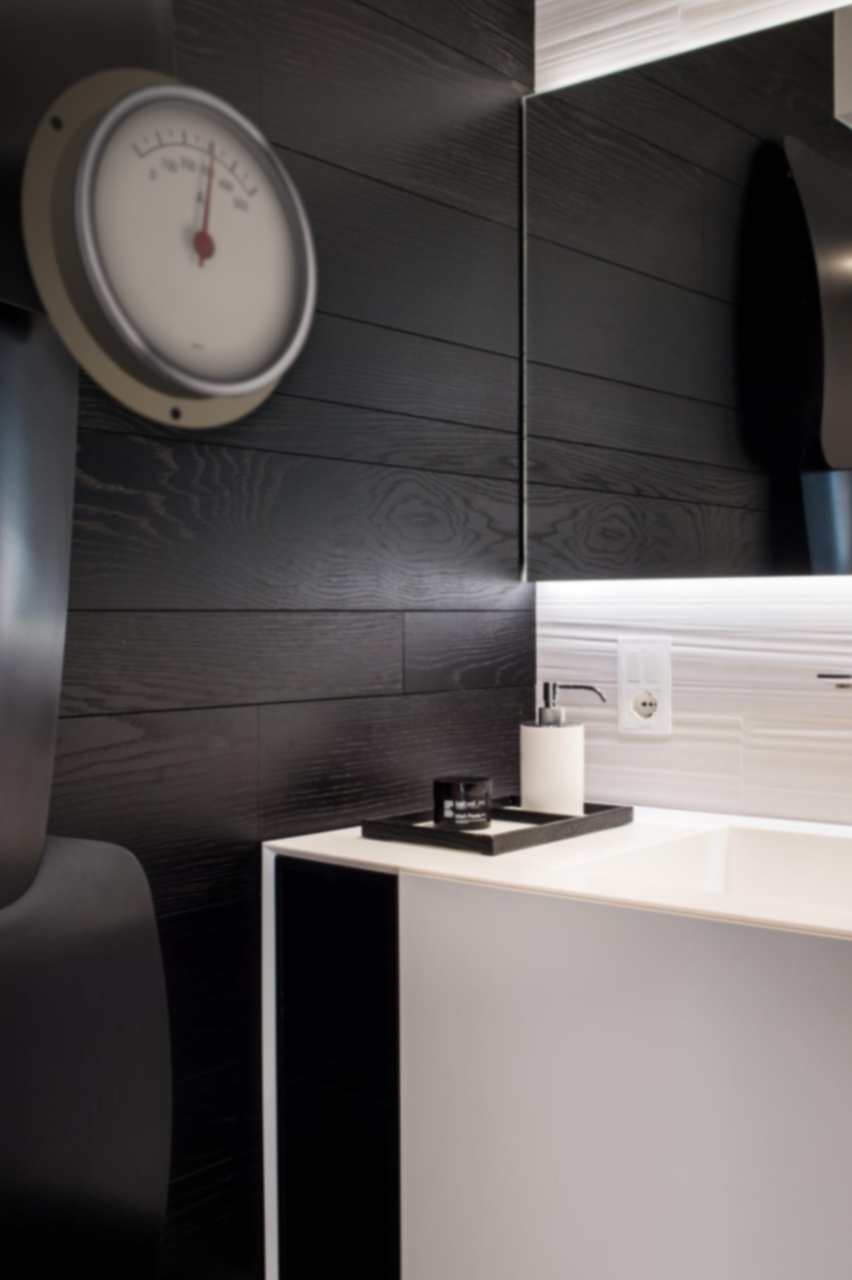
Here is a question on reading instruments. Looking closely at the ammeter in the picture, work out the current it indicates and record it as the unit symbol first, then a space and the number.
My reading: A 300
